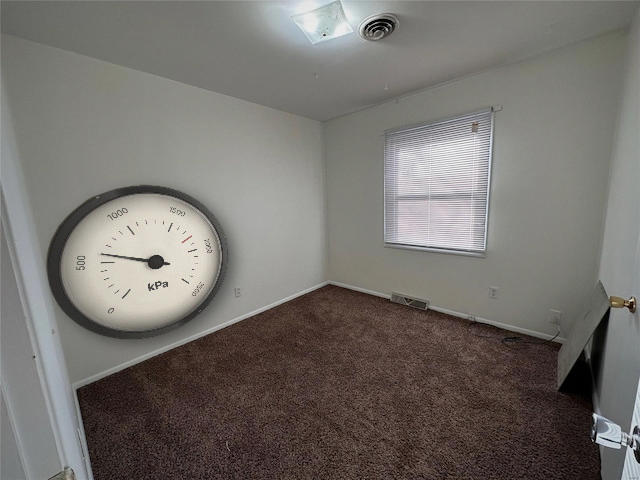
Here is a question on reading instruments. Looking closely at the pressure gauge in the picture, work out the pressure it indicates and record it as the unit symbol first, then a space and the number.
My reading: kPa 600
